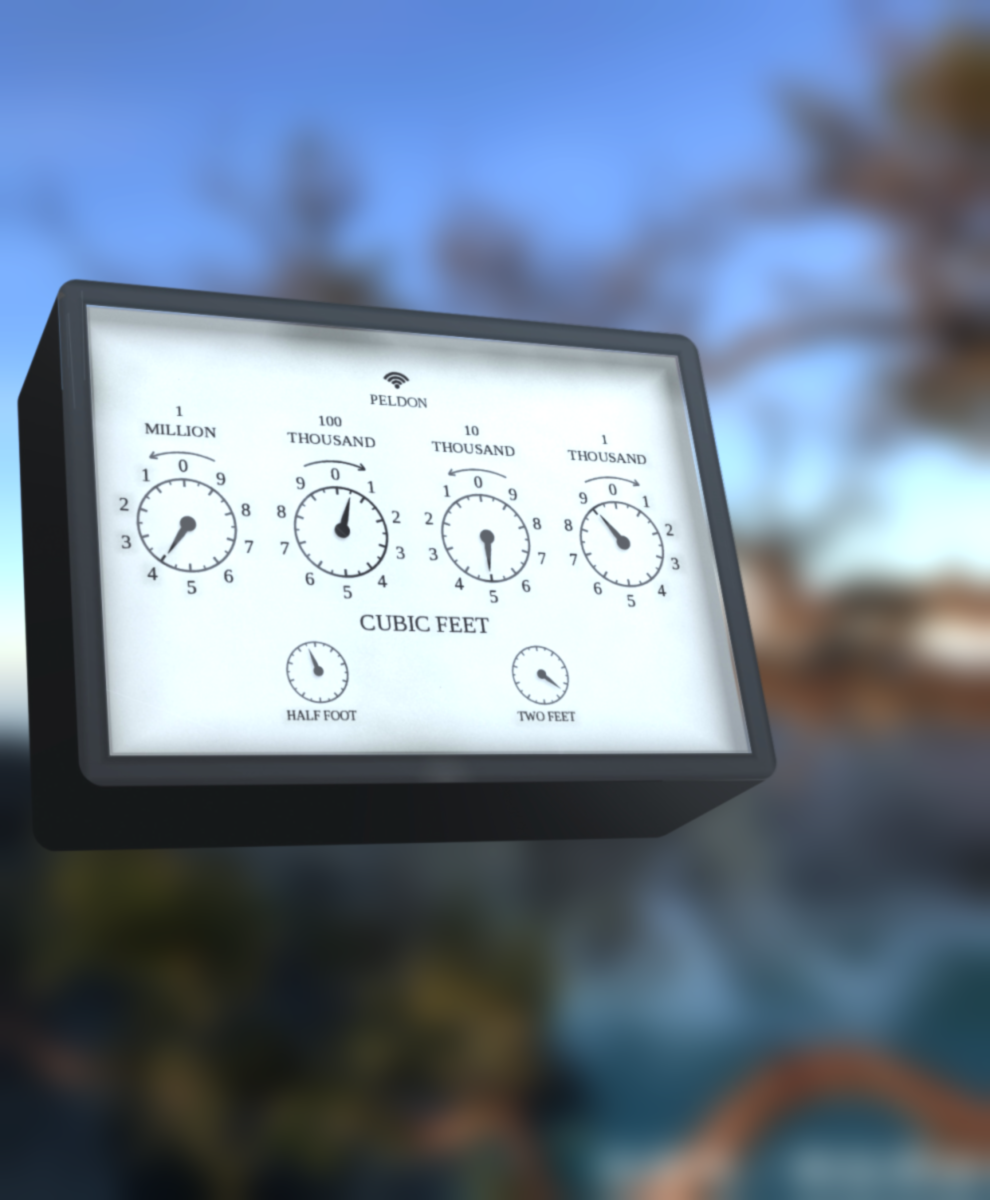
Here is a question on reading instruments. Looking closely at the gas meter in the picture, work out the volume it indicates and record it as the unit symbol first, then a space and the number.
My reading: ft³ 404900
